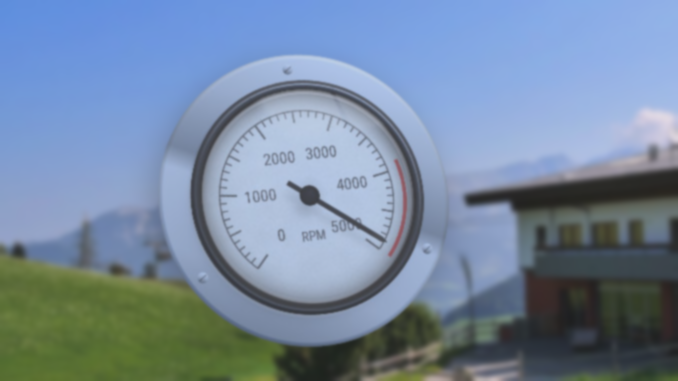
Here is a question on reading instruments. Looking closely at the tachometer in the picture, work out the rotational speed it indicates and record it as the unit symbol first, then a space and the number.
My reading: rpm 4900
